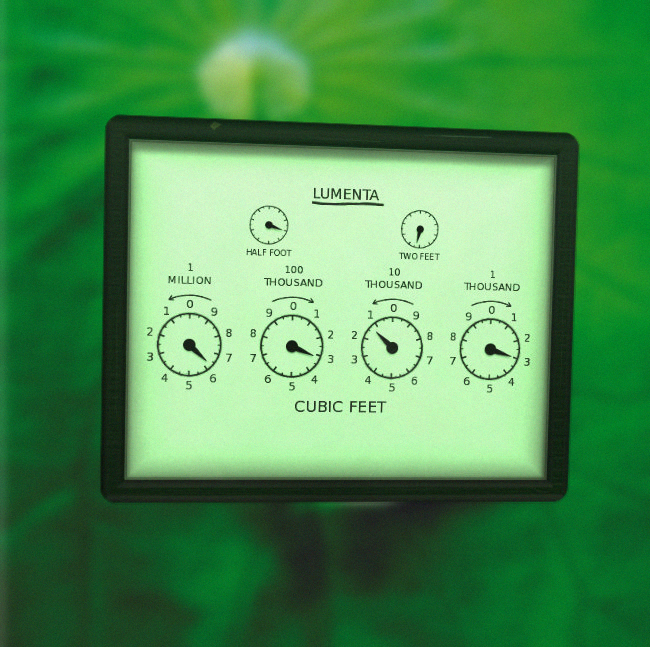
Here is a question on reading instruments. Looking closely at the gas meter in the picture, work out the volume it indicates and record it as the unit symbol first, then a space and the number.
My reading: ft³ 631300
